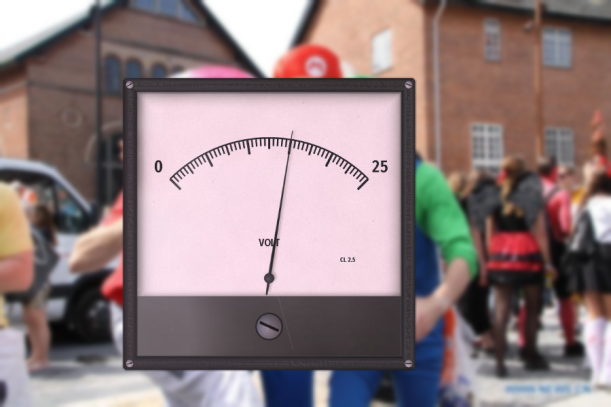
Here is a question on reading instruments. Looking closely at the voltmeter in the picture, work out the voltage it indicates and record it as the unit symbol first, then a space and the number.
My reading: V 15
